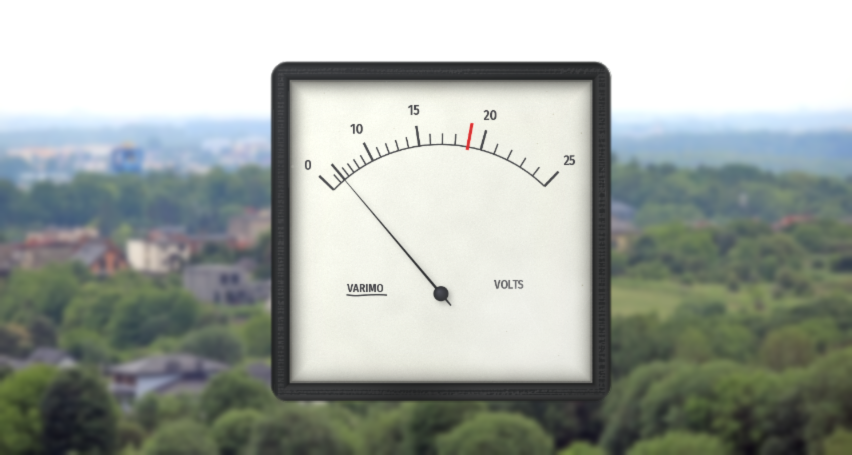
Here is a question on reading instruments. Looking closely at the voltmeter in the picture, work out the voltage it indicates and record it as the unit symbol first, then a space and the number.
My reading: V 5
